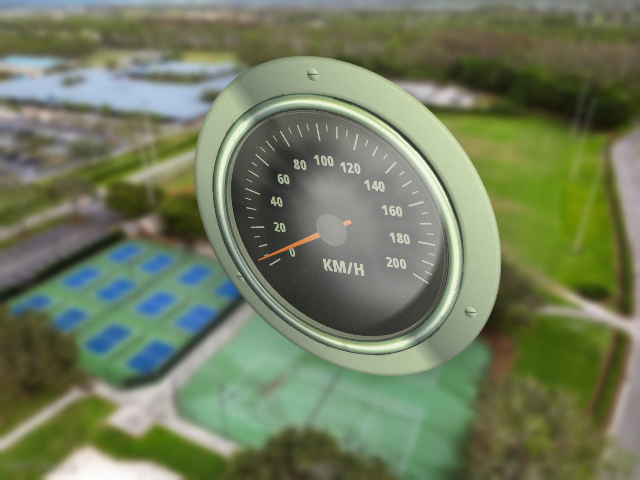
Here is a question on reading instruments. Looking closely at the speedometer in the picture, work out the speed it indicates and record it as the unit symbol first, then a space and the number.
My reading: km/h 5
